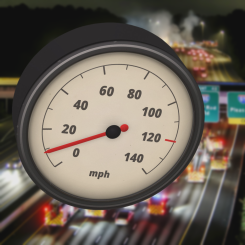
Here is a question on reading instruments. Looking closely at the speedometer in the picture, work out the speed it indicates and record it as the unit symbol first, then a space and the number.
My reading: mph 10
